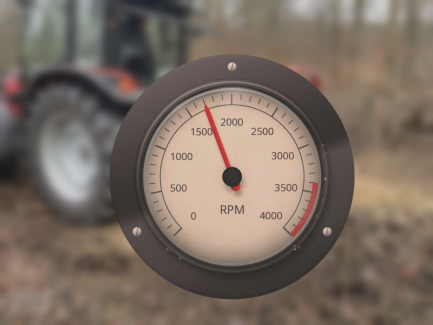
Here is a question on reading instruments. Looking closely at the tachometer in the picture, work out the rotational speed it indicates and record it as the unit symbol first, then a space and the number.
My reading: rpm 1700
